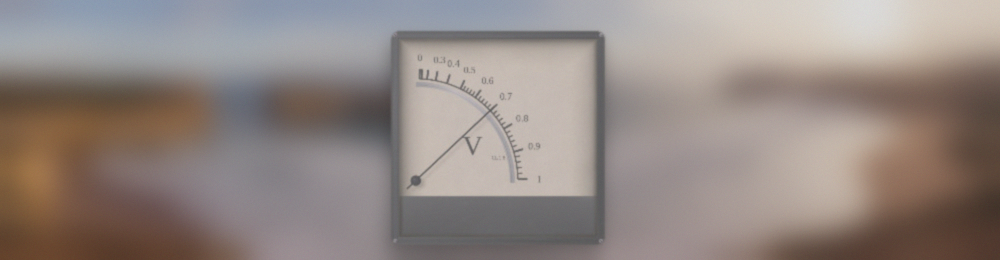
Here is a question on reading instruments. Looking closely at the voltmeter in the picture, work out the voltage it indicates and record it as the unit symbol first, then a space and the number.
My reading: V 0.7
